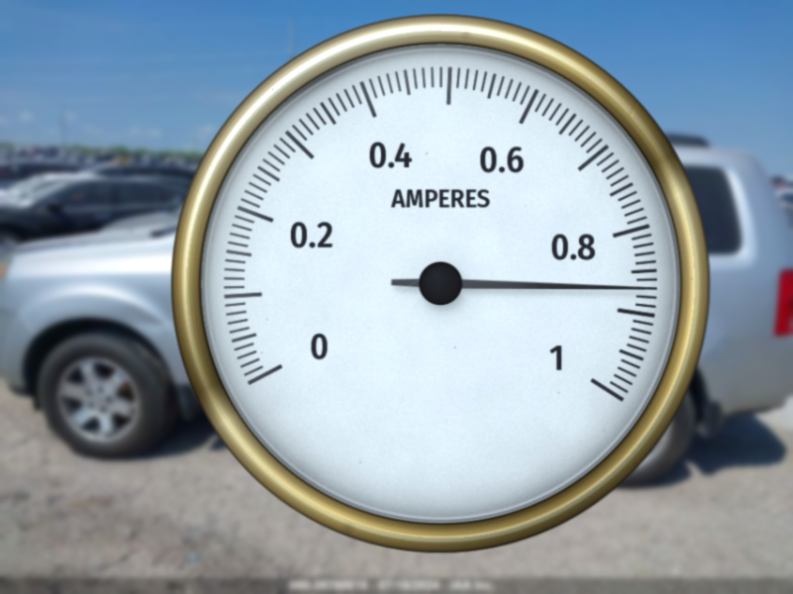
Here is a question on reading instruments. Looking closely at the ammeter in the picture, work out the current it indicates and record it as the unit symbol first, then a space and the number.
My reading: A 0.87
